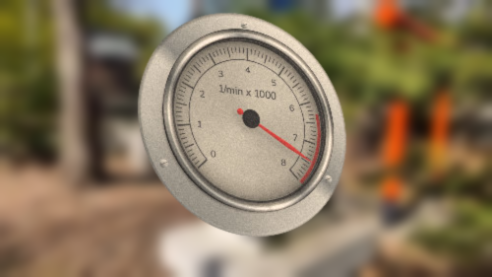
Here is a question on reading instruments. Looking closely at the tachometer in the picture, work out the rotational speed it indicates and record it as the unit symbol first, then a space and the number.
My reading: rpm 7500
